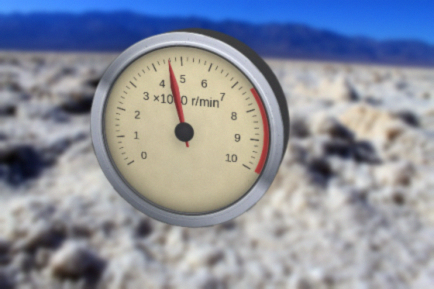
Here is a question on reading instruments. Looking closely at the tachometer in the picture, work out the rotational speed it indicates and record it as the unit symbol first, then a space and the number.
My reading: rpm 4600
